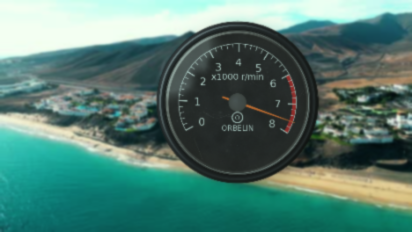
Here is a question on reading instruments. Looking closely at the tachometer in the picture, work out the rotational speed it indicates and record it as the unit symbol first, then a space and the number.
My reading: rpm 7600
